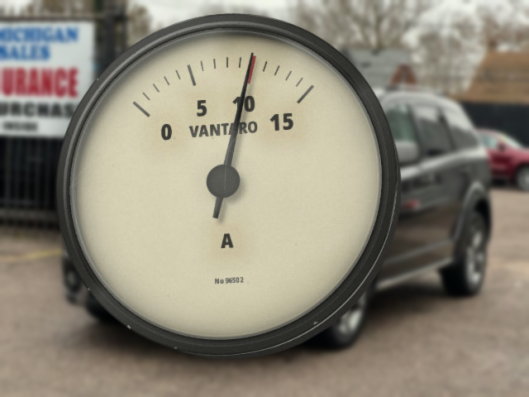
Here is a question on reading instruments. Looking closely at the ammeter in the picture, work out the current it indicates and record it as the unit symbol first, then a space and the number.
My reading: A 10
